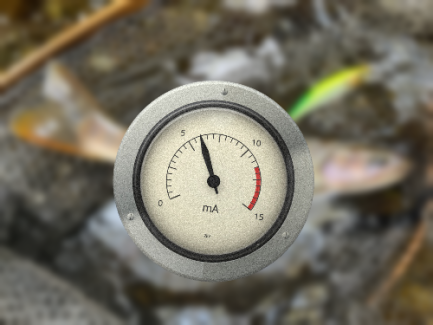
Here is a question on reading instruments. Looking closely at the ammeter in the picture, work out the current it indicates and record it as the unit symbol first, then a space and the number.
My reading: mA 6
